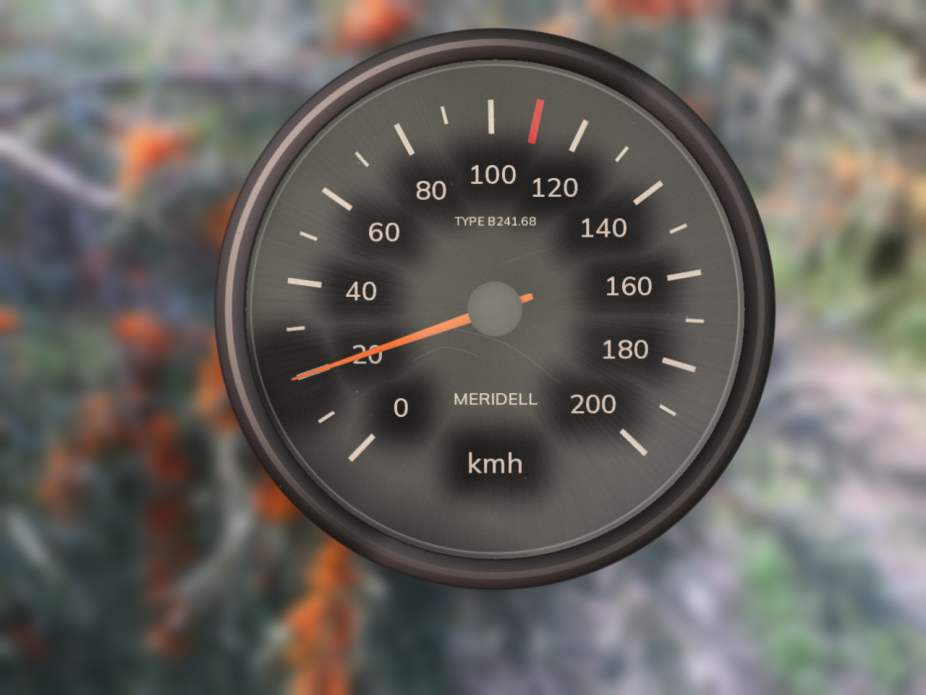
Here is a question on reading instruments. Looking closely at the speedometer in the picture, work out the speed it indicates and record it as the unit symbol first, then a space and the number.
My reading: km/h 20
